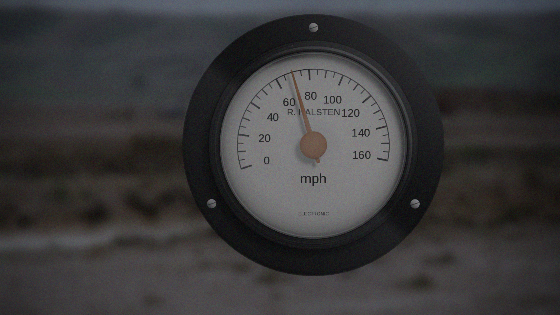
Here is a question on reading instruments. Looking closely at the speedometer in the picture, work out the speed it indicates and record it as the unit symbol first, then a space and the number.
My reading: mph 70
